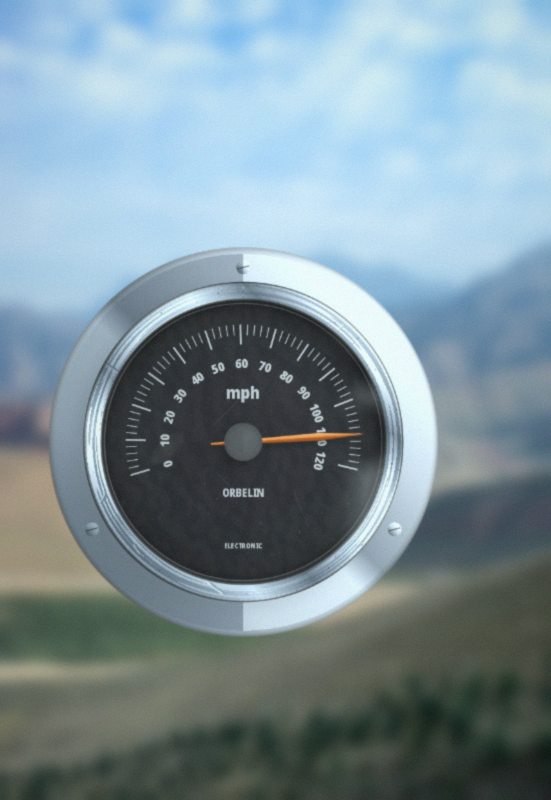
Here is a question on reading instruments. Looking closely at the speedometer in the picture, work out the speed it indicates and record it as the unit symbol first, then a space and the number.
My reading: mph 110
